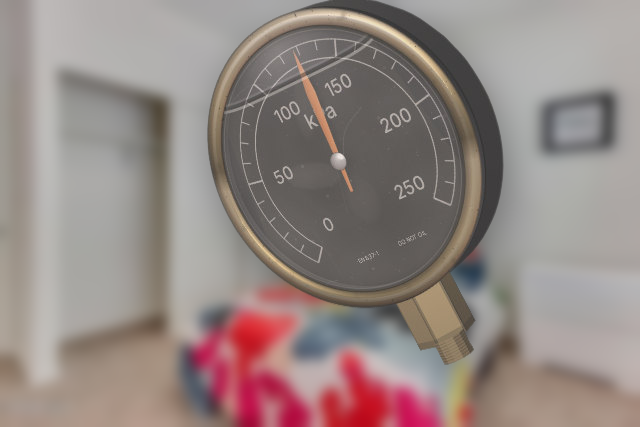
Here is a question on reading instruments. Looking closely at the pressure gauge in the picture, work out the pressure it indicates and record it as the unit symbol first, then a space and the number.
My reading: kPa 130
